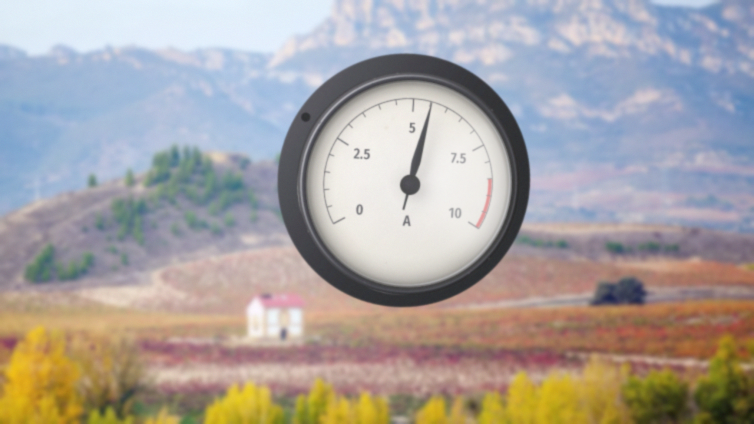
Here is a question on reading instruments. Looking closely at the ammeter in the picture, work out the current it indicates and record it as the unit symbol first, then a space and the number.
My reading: A 5.5
